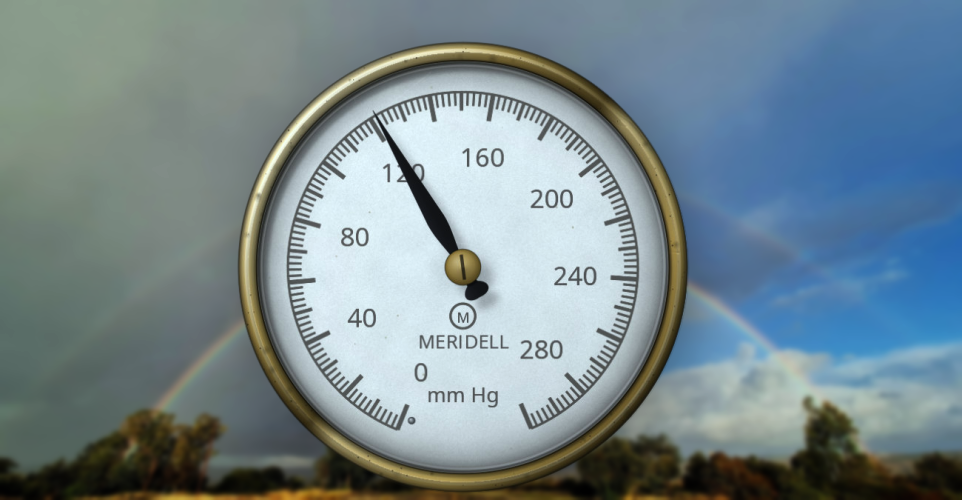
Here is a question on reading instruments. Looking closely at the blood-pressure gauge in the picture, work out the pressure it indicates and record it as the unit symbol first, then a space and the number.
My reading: mmHg 122
